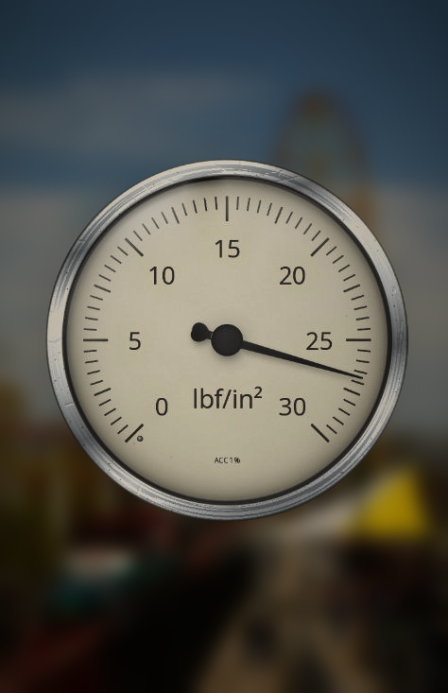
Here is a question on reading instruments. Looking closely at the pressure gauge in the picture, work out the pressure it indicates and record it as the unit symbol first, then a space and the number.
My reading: psi 26.75
